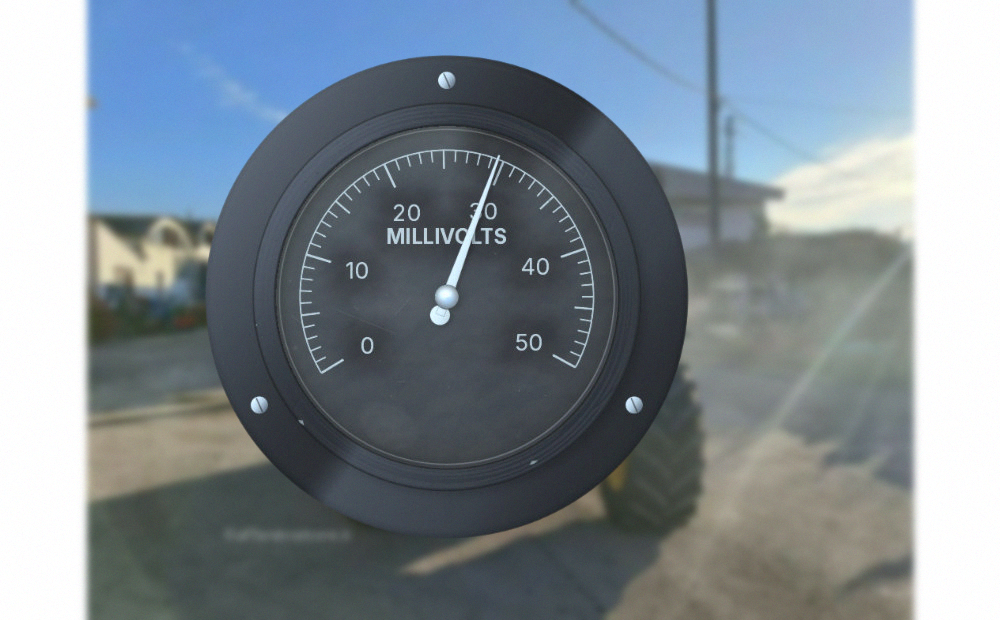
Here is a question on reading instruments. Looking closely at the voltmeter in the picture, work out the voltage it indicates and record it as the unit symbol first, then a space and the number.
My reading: mV 29.5
